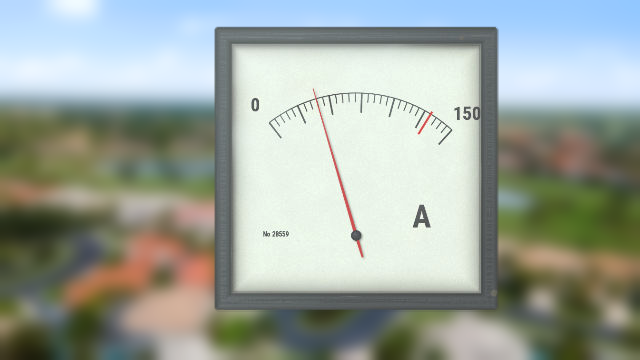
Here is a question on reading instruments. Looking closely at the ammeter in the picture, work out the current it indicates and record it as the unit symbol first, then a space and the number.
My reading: A 40
